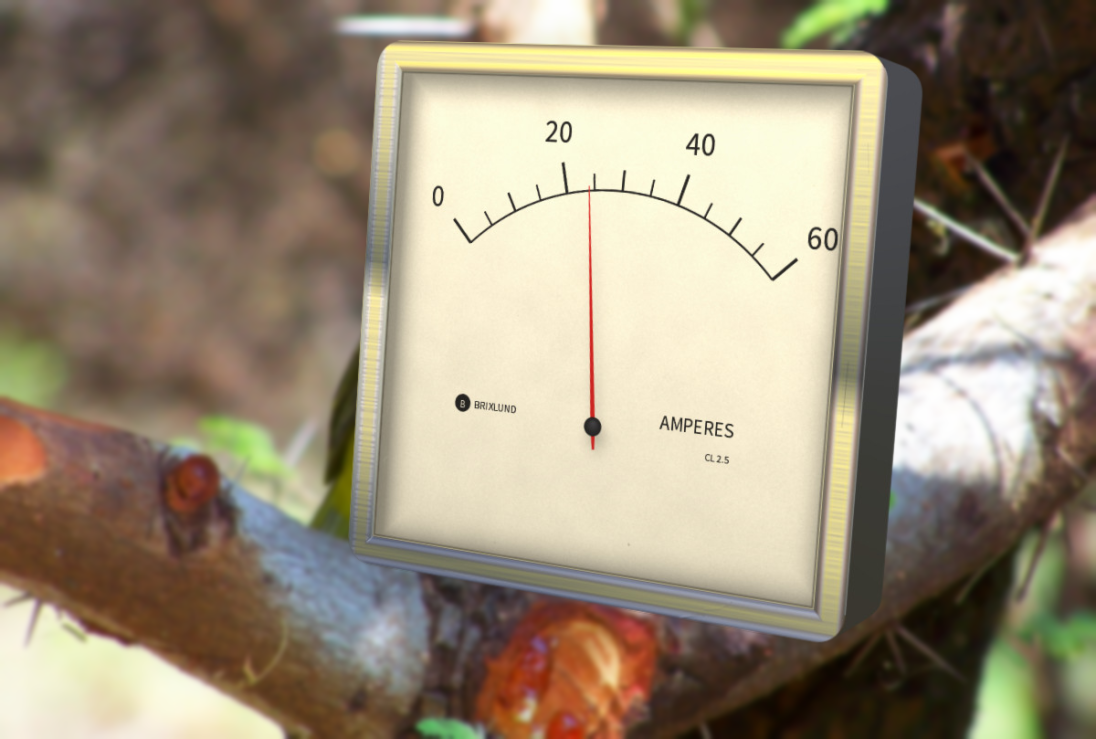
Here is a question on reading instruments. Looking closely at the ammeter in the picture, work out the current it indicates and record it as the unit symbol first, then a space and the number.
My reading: A 25
